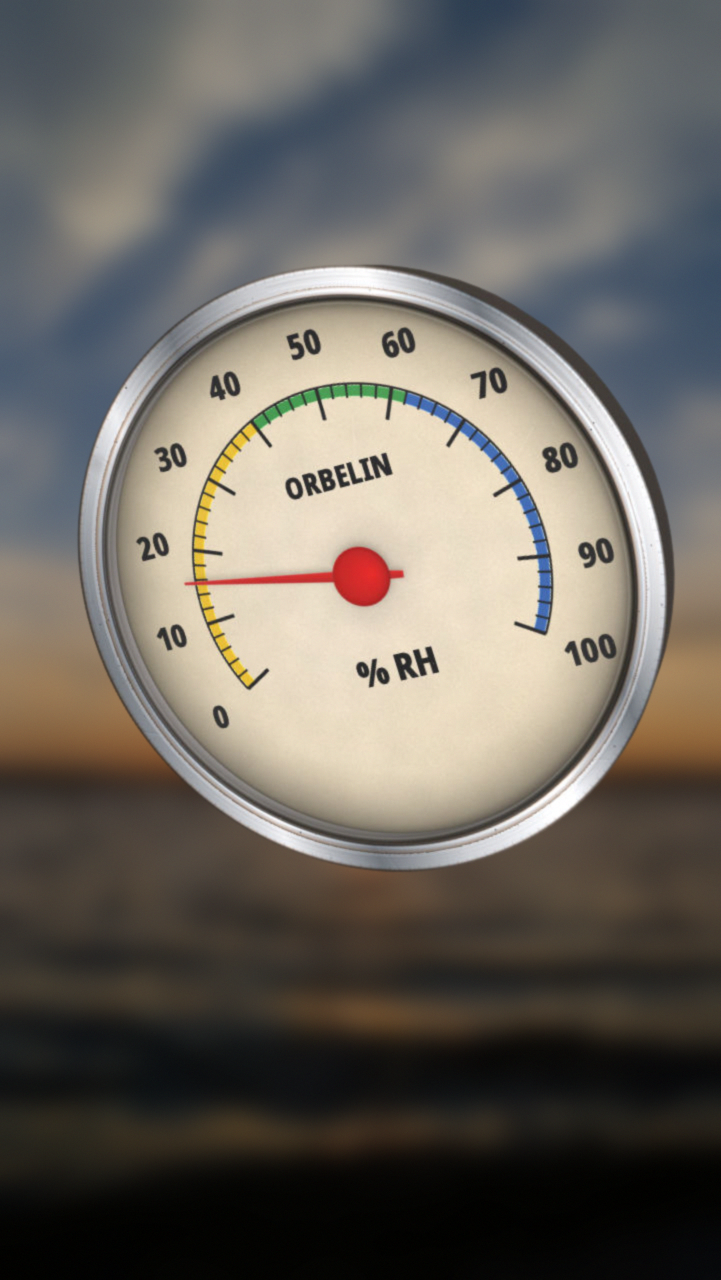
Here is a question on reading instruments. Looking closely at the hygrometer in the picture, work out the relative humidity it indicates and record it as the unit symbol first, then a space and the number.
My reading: % 16
